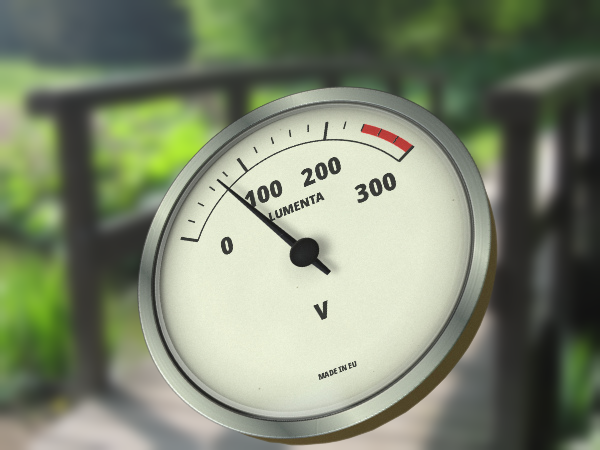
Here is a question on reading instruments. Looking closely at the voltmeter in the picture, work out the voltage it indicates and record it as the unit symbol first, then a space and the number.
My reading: V 70
